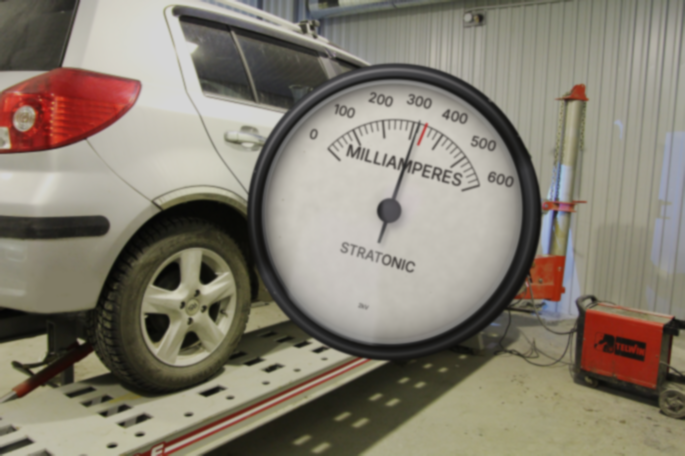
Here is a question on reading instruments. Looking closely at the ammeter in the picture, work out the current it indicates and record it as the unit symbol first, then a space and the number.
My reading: mA 320
